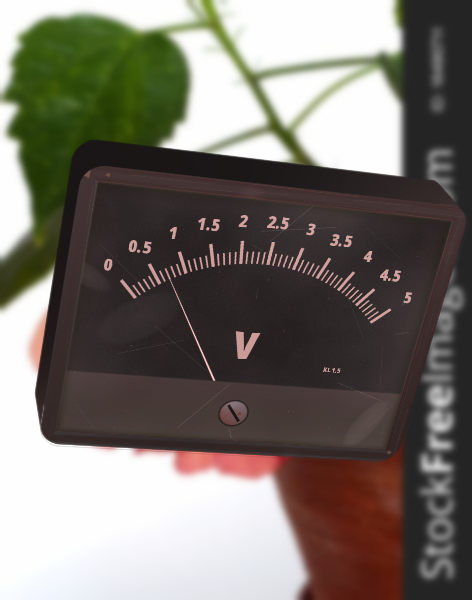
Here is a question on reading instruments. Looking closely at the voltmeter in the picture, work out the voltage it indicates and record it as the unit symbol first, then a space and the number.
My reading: V 0.7
